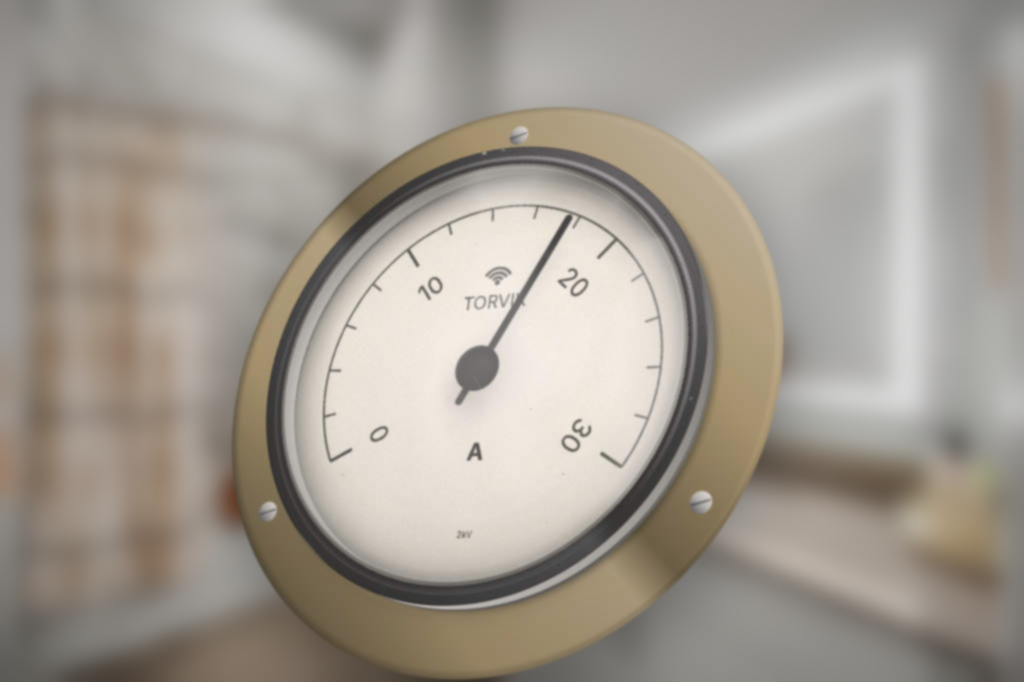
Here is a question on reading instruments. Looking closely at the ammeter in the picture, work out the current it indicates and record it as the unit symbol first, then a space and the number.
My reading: A 18
